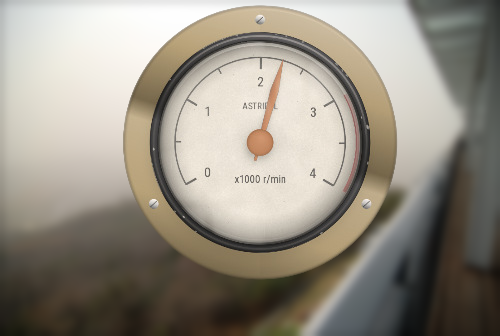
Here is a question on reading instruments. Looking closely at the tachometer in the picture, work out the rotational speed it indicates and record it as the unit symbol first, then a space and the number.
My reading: rpm 2250
